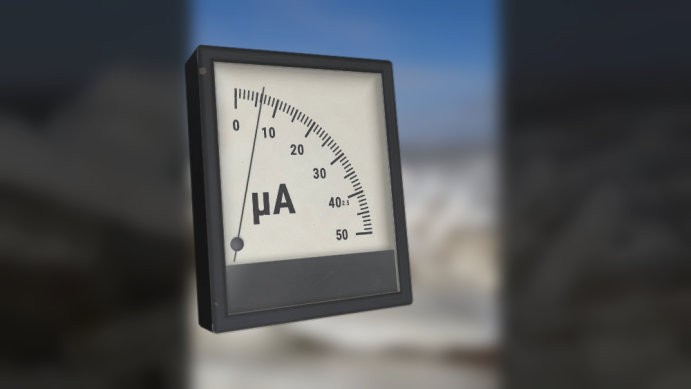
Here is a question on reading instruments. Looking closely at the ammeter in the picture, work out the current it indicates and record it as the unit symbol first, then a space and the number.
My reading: µA 6
